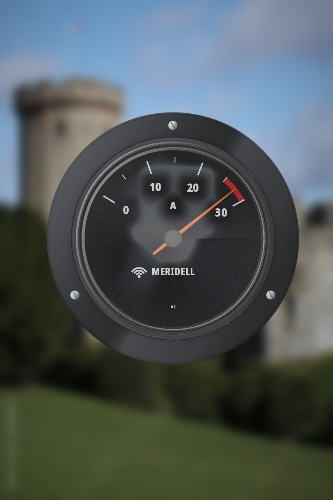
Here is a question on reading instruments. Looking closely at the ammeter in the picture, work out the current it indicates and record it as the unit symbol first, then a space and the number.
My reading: A 27.5
